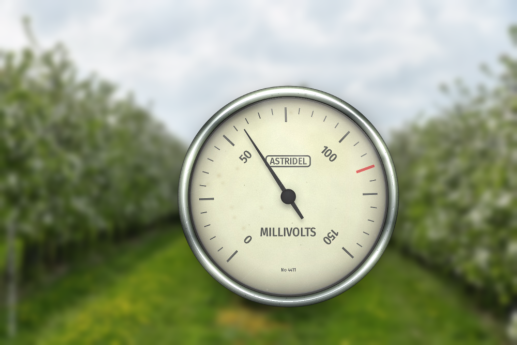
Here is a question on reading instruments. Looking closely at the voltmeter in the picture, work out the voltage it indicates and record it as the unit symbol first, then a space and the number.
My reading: mV 57.5
